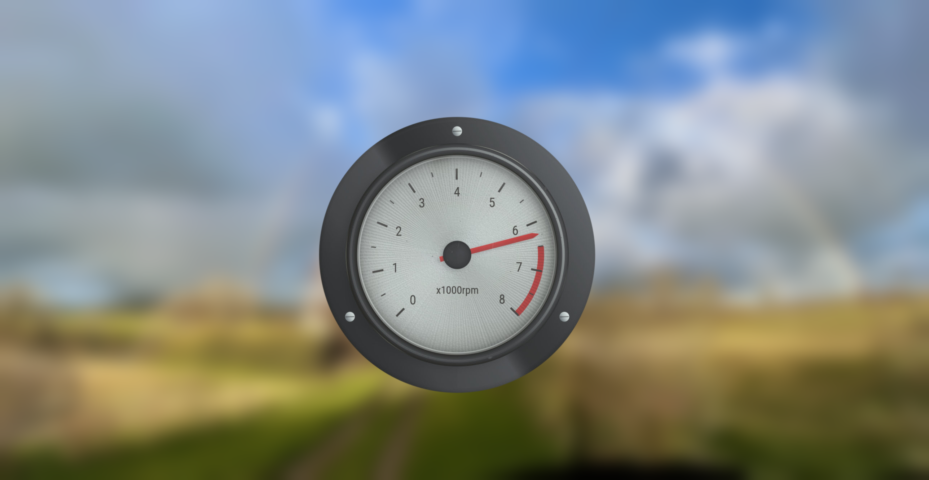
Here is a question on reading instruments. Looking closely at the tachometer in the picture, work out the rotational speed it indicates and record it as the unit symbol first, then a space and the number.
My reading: rpm 6250
